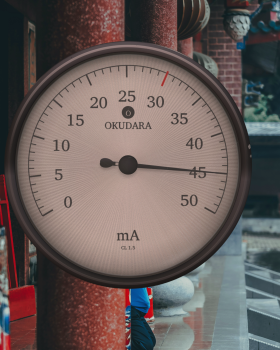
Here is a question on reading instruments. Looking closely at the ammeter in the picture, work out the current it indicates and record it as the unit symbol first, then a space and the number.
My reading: mA 45
